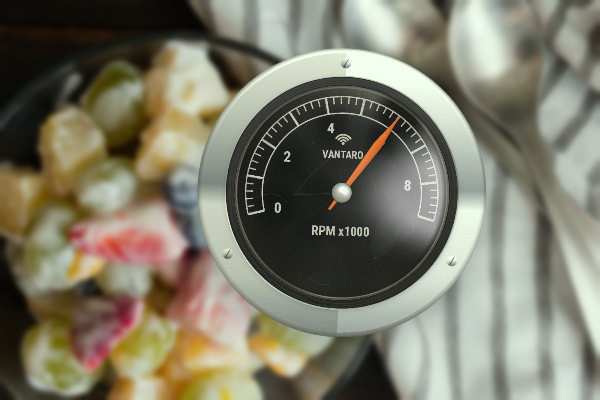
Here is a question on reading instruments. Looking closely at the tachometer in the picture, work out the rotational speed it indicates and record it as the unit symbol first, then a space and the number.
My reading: rpm 6000
